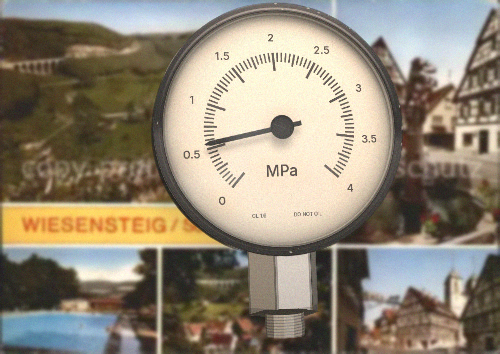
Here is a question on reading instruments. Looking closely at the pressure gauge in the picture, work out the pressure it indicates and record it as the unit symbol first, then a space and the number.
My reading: MPa 0.55
